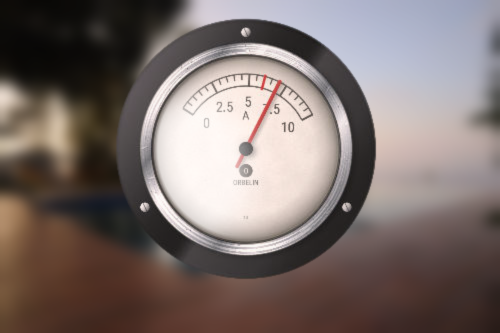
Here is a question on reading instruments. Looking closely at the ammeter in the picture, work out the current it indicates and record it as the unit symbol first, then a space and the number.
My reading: A 7
